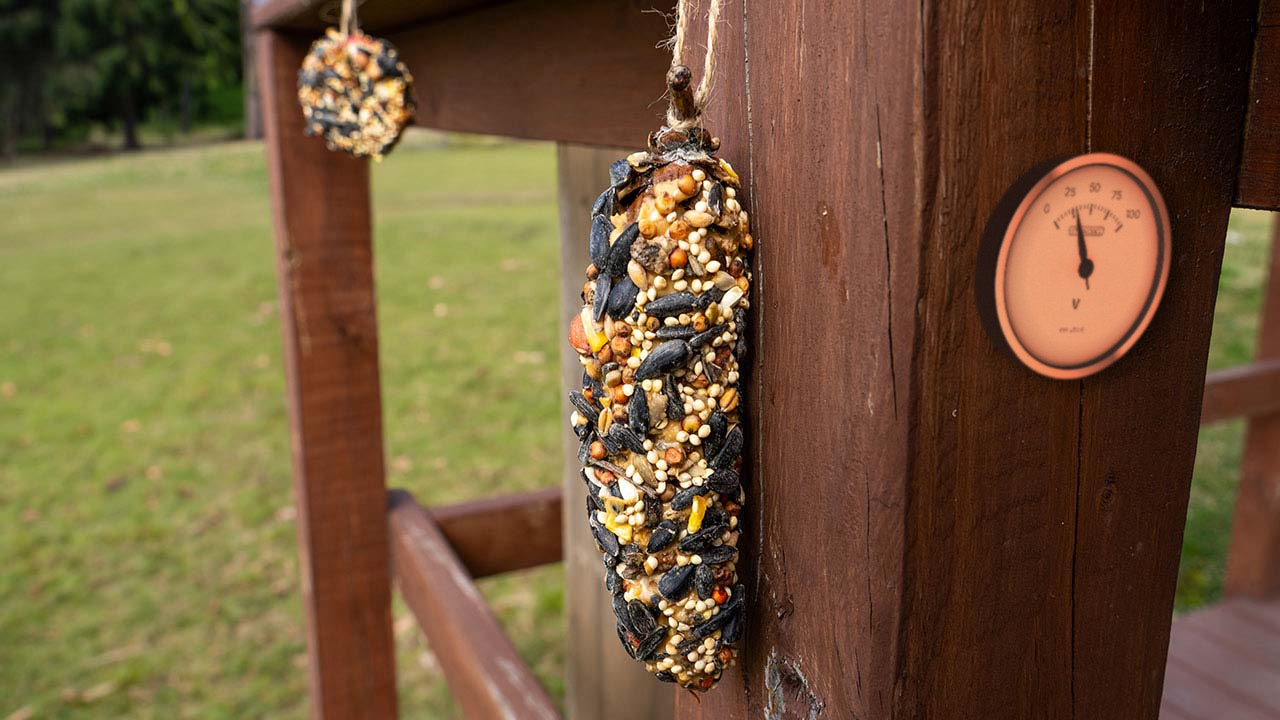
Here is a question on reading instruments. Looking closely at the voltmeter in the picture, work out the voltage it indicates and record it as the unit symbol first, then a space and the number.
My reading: V 25
